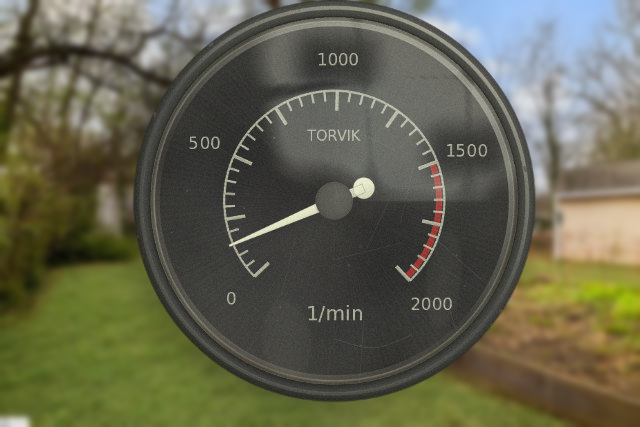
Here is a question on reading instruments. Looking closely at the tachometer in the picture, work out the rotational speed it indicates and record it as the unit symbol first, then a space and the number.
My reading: rpm 150
